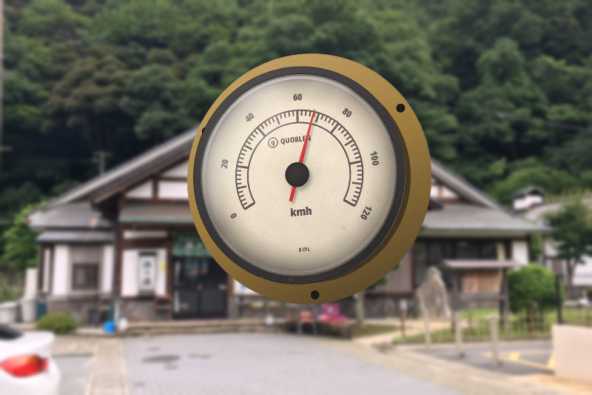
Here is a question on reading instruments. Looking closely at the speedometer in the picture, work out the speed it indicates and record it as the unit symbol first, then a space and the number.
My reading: km/h 68
